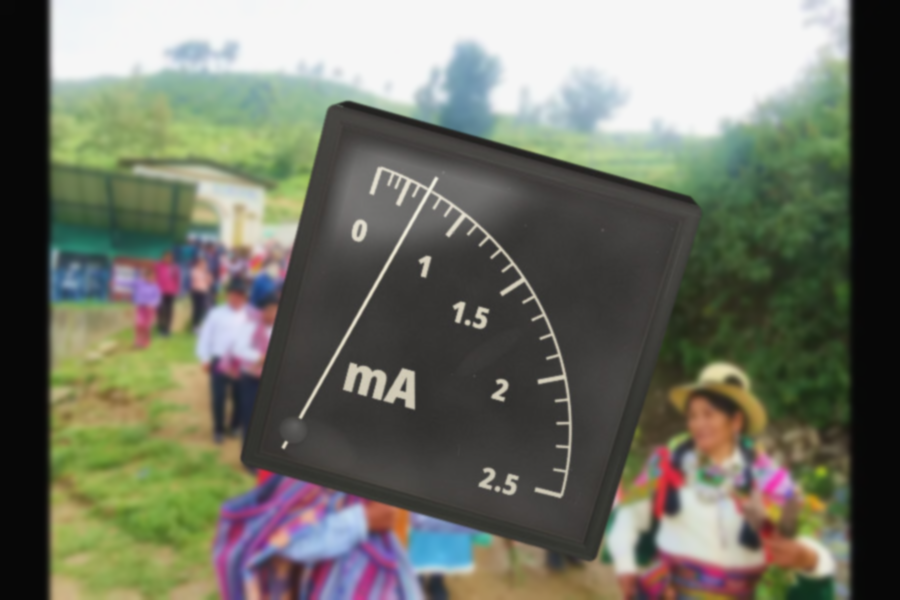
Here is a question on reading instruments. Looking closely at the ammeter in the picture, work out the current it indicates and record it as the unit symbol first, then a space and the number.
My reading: mA 0.7
